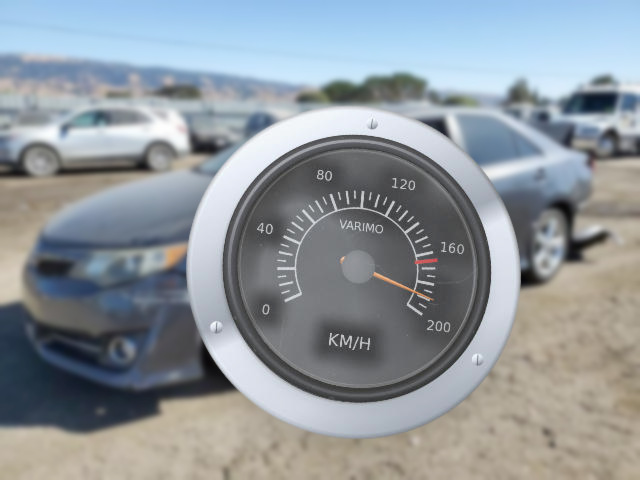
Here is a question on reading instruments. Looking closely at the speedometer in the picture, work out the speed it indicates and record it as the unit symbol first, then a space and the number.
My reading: km/h 190
